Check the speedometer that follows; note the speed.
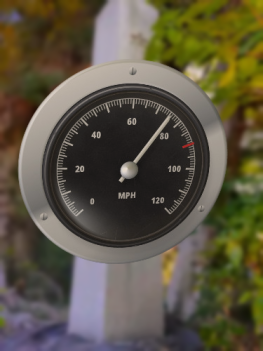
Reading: 75 mph
